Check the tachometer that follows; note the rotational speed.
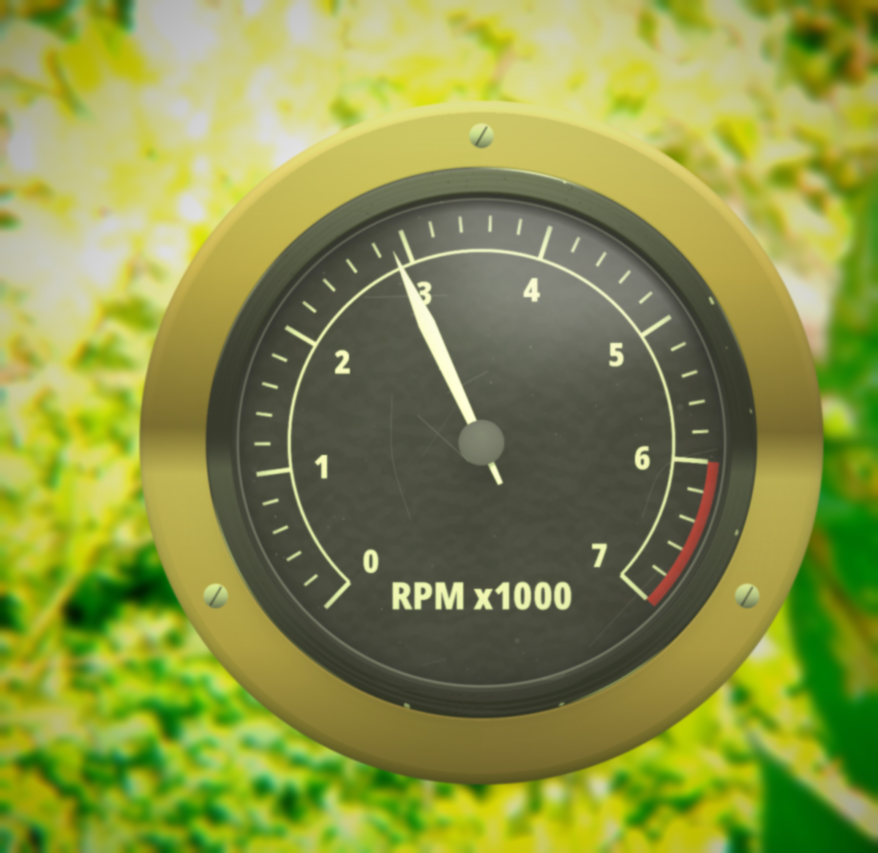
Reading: 2900 rpm
